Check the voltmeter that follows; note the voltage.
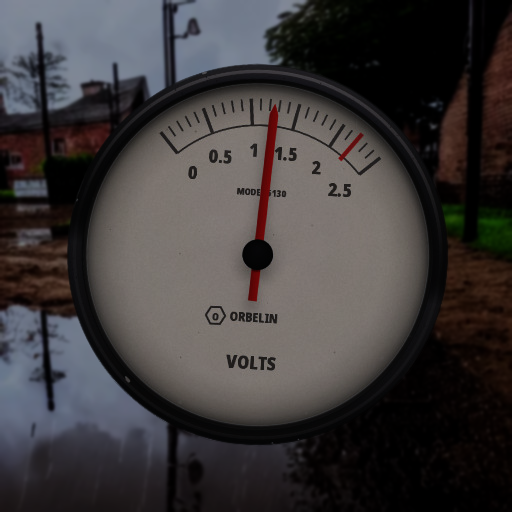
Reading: 1.25 V
